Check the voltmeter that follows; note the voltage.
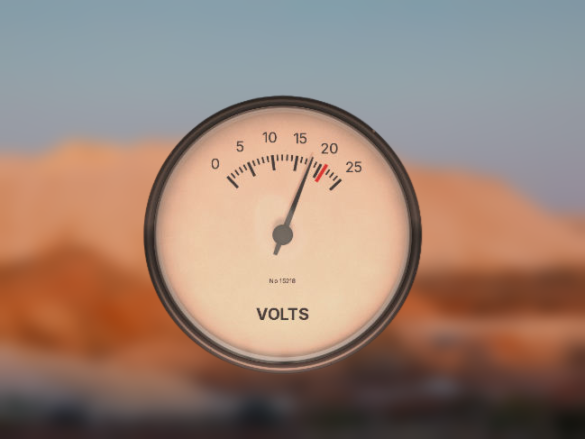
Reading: 18 V
